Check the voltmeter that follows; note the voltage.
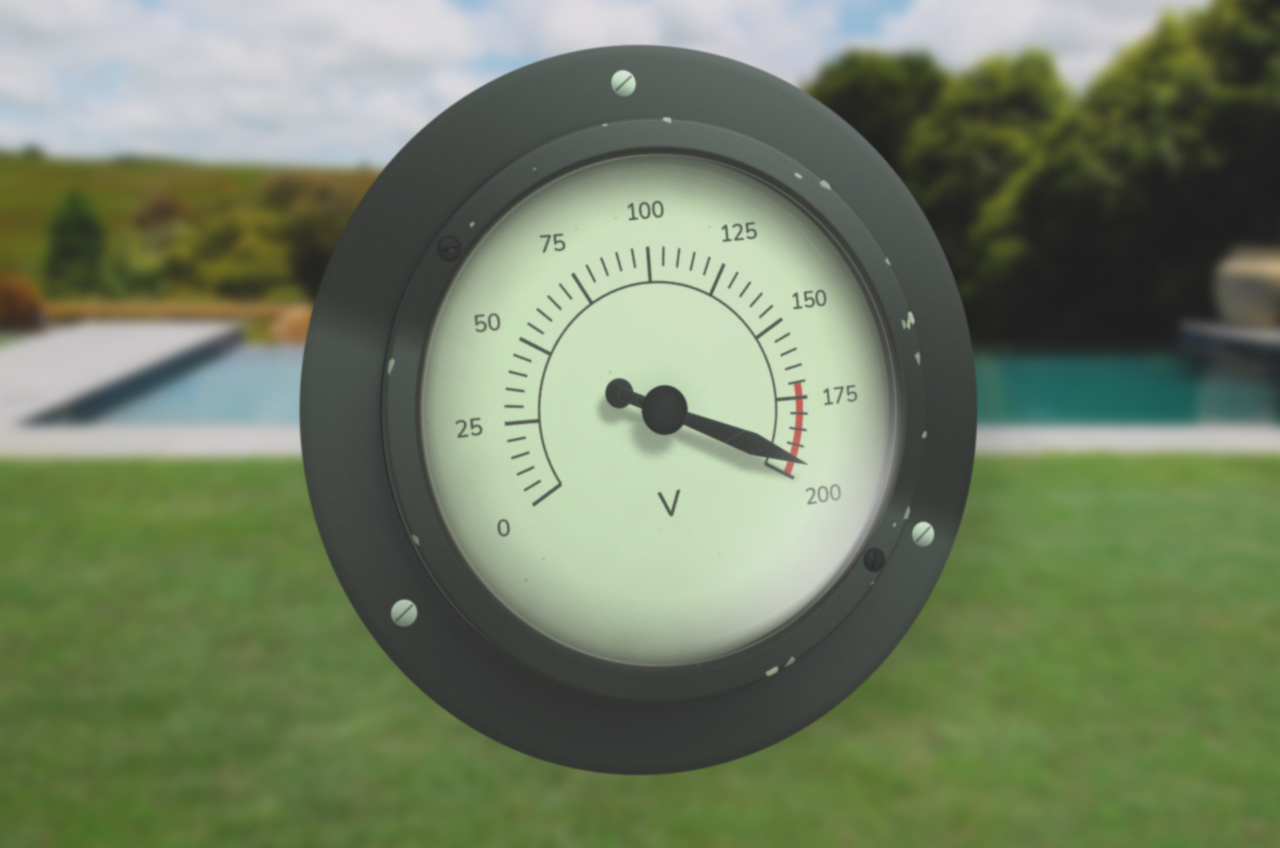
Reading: 195 V
